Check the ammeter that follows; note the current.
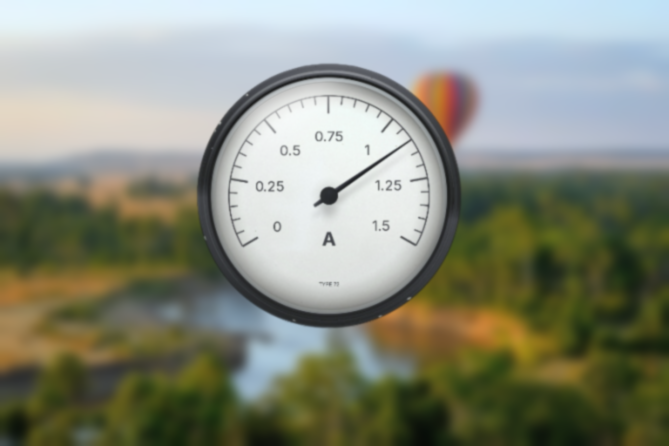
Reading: 1.1 A
